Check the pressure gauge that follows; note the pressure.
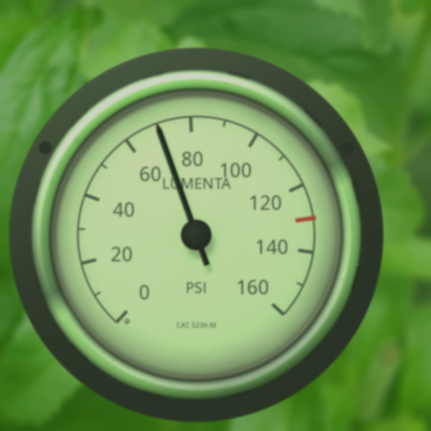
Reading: 70 psi
